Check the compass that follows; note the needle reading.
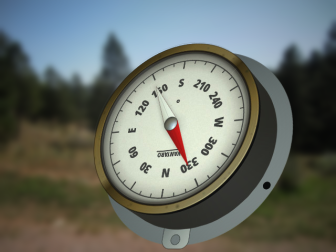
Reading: 330 °
